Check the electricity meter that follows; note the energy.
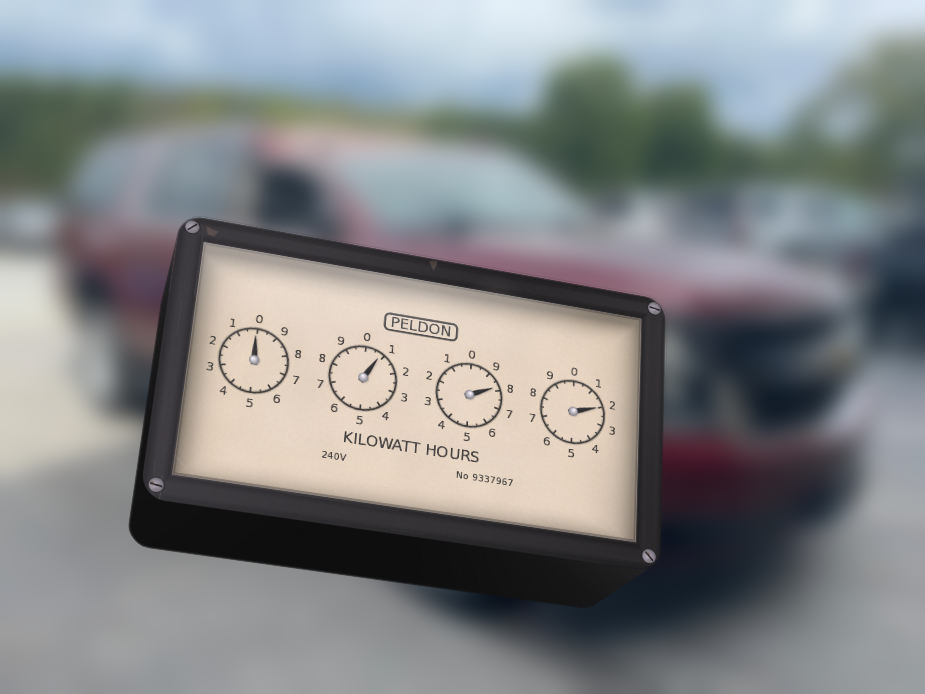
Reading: 82 kWh
